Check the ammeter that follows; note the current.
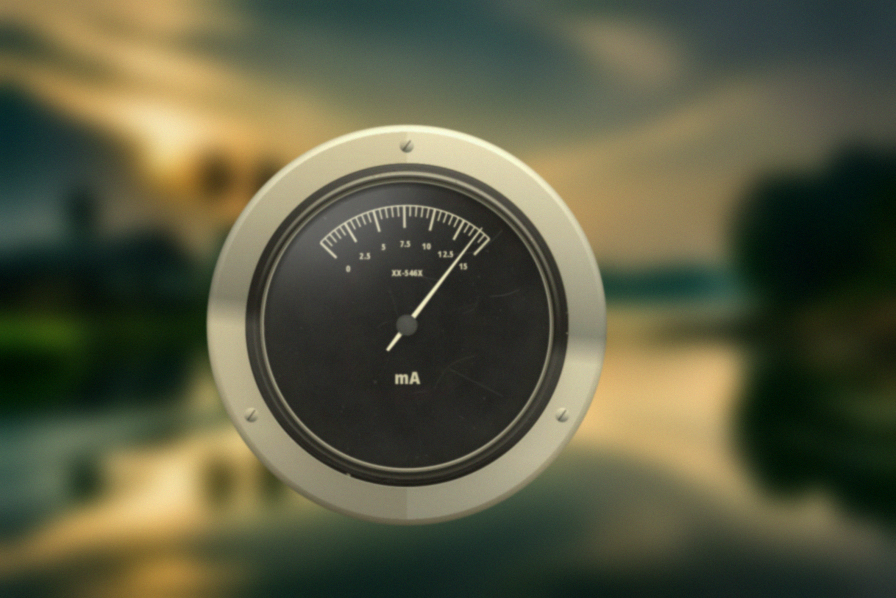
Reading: 14 mA
